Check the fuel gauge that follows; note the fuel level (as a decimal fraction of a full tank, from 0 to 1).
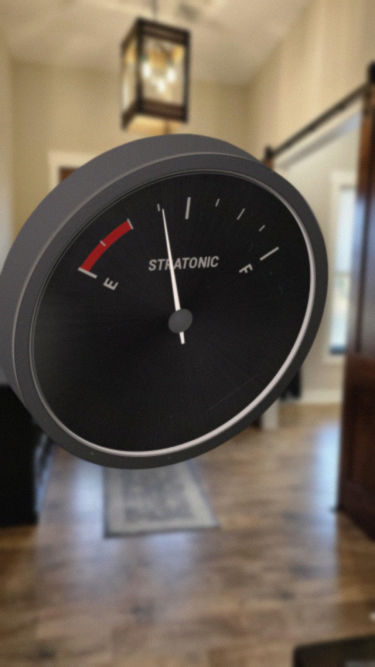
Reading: 0.375
